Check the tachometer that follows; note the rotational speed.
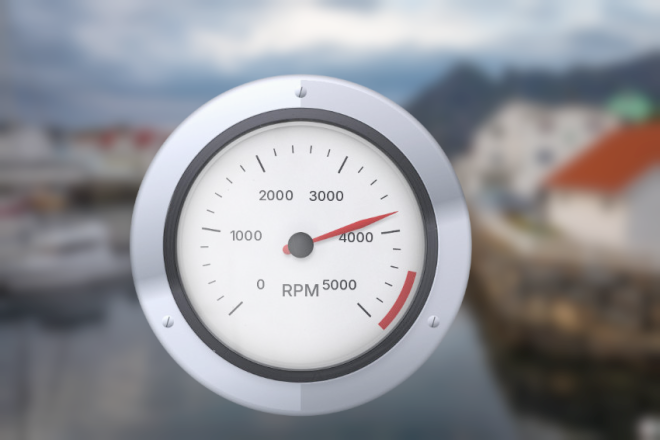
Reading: 3800 rpm
